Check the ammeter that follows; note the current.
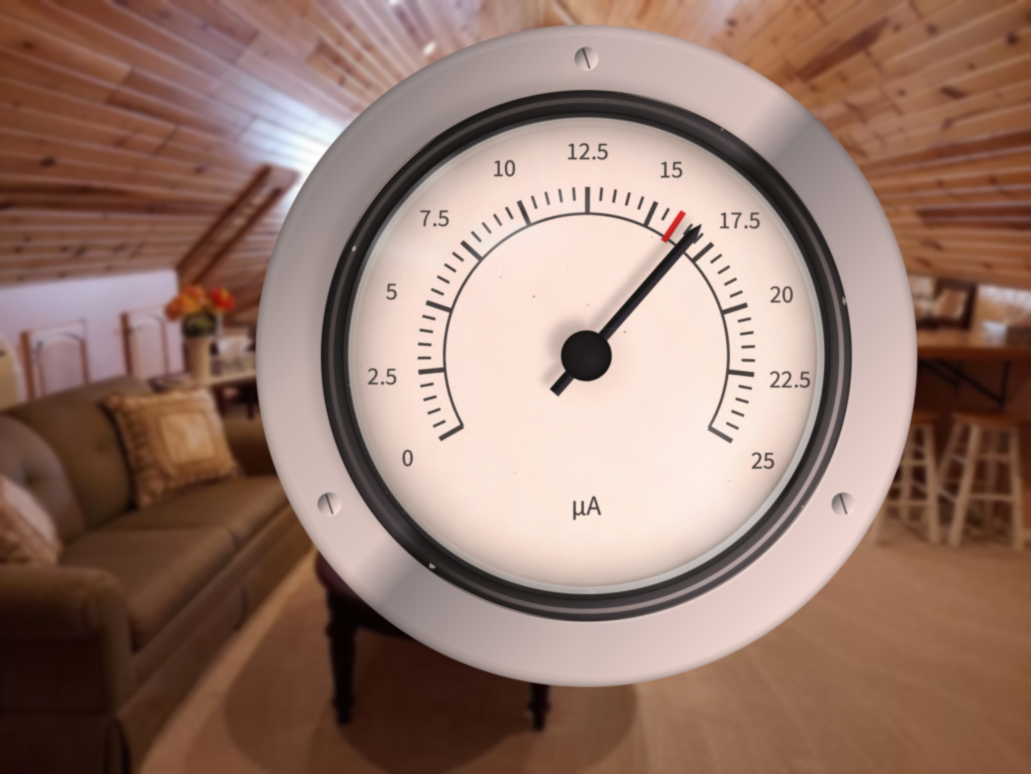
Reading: 16.75 µA
